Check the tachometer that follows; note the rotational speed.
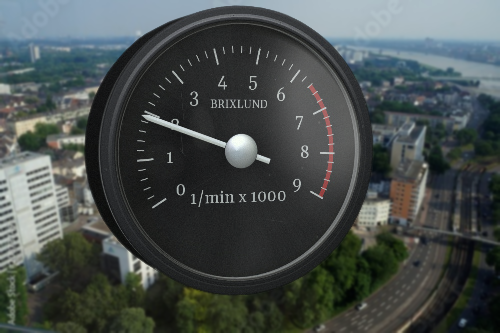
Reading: 1900 rpm
